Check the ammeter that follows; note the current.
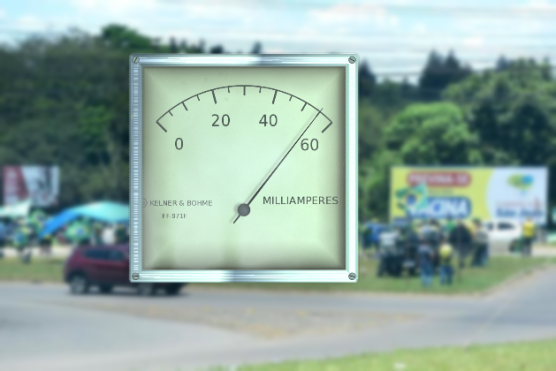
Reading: 55 mA
